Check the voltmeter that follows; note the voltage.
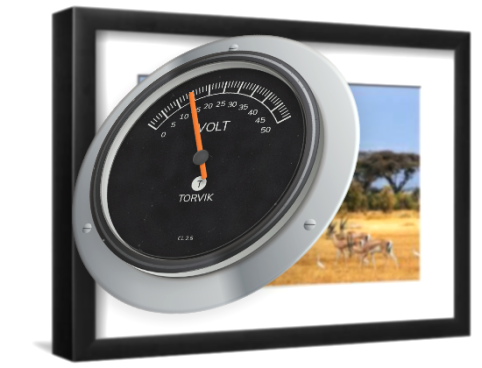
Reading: 15 V
